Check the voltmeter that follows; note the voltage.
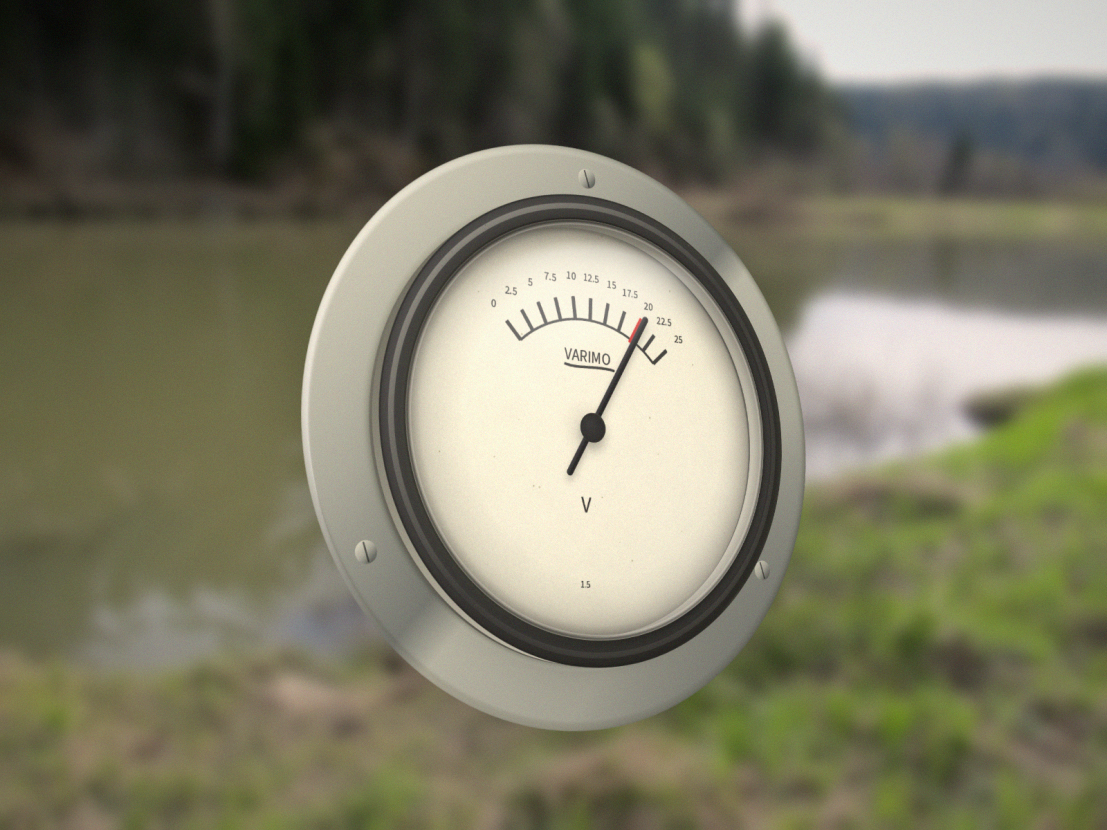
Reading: 20 V
